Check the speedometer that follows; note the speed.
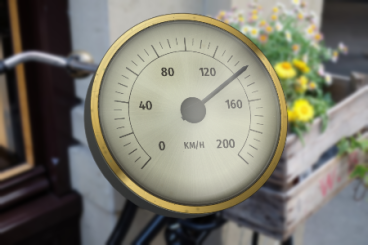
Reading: 140 km/h
